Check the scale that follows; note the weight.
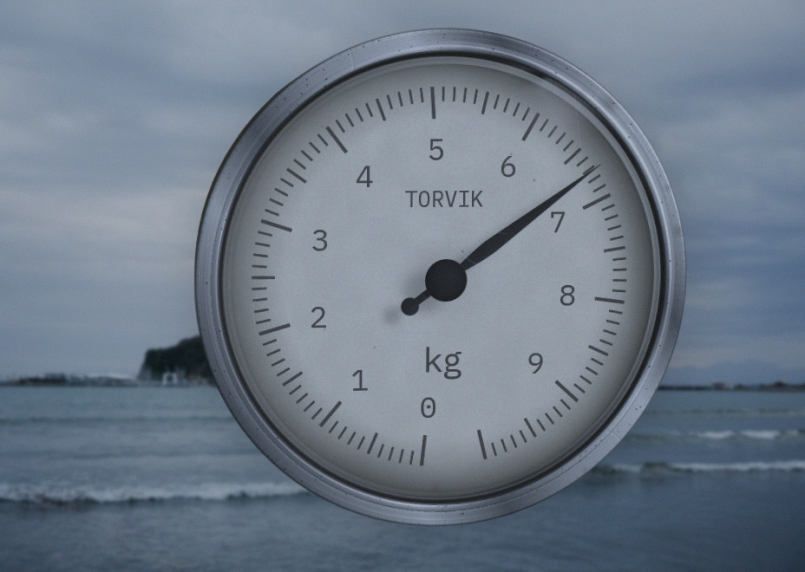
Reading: 6.7 kg
